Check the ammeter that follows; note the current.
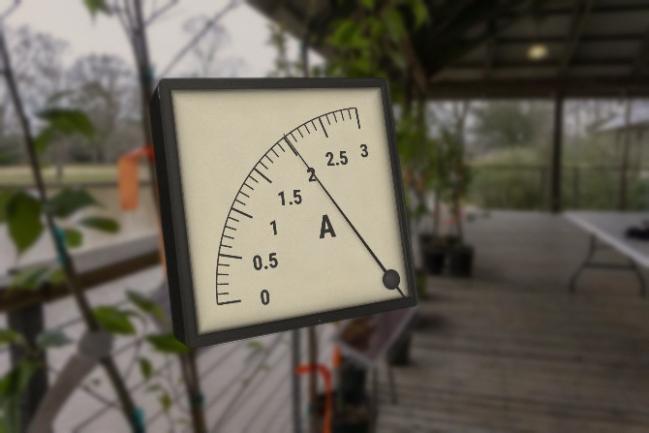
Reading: 2 A
